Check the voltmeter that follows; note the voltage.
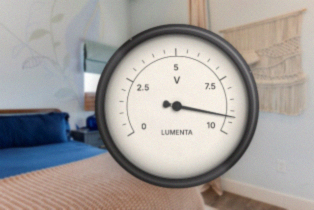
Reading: 9.25 V
